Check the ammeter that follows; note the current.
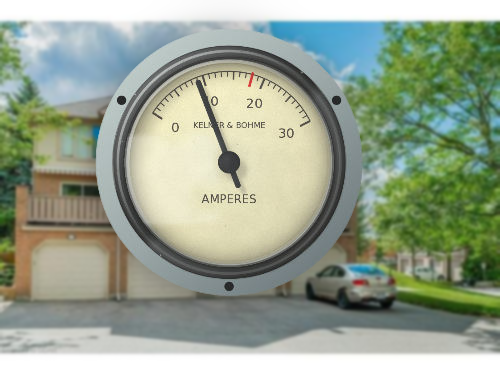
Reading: 9 A
